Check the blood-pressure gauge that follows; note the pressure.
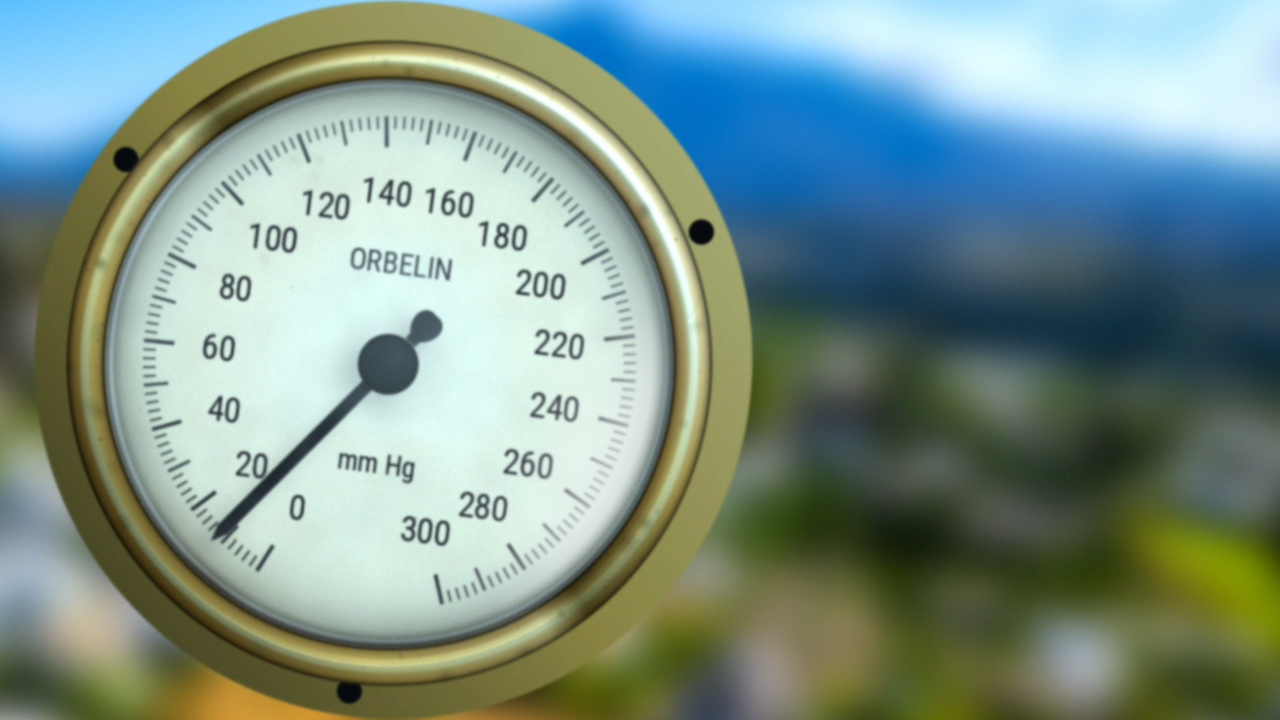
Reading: 12 mmHg
